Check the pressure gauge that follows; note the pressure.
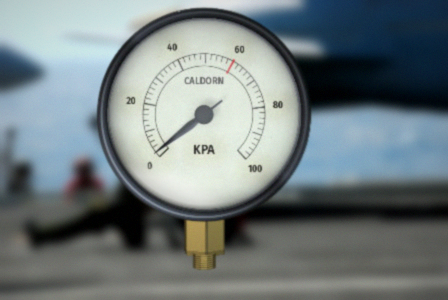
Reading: 2 kPa
